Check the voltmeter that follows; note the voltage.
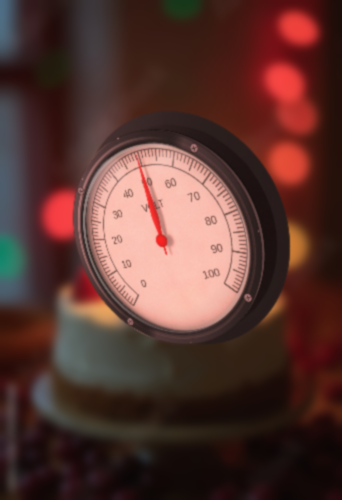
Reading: 50 V
